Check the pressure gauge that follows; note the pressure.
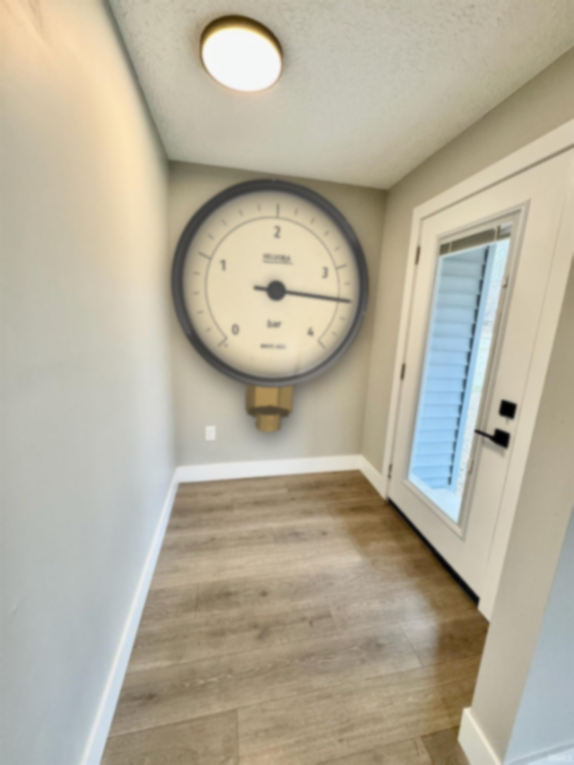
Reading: 3.4 bar
